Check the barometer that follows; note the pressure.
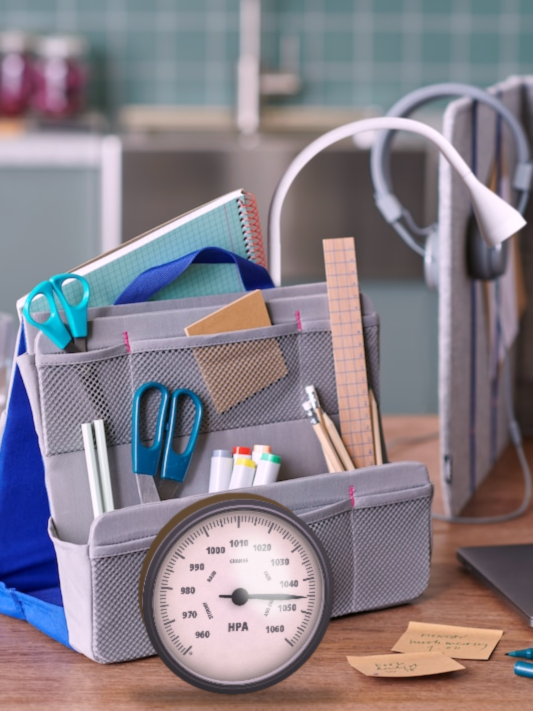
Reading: 1045 hPa
